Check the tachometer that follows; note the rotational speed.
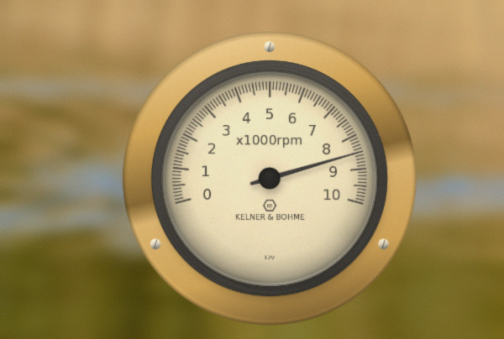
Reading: 8500 rpm
